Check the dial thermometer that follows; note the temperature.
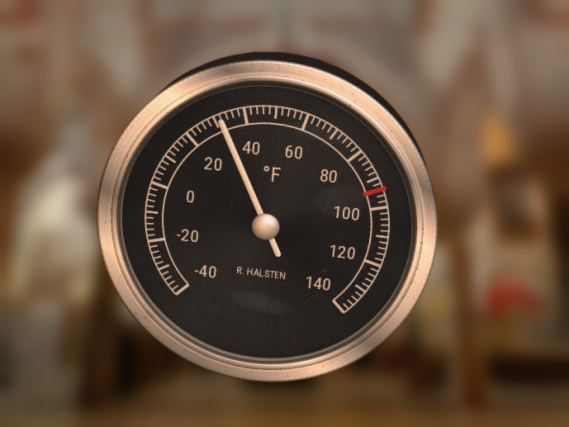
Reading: 32 °F
